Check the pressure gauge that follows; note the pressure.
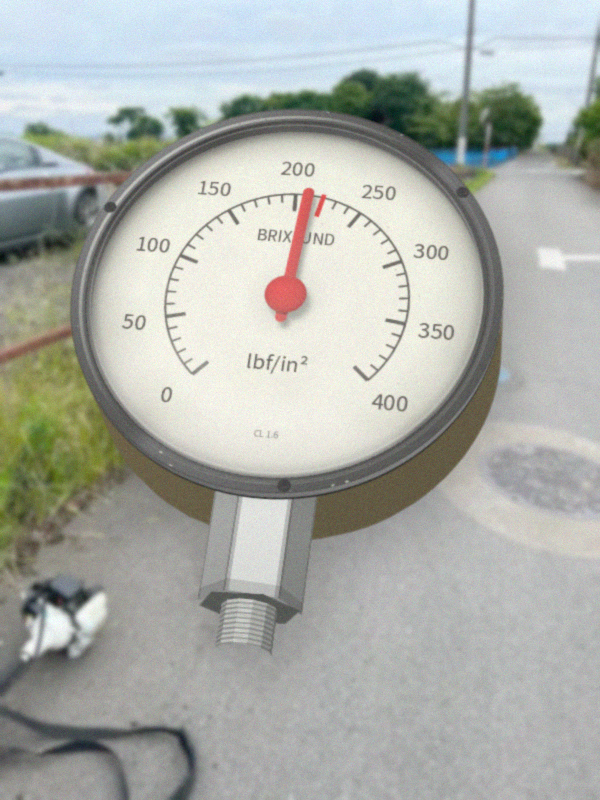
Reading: 210 psi
